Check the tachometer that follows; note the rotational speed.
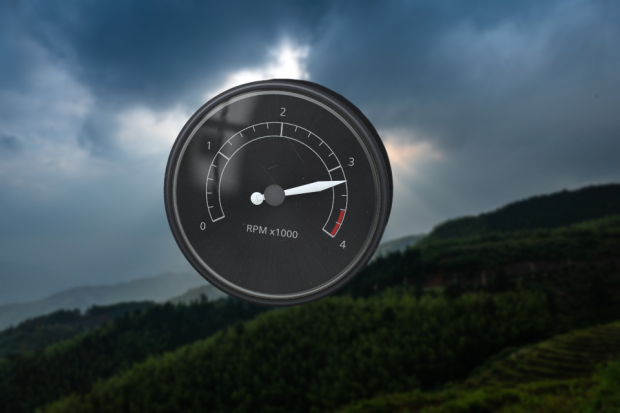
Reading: 3200 rpm
